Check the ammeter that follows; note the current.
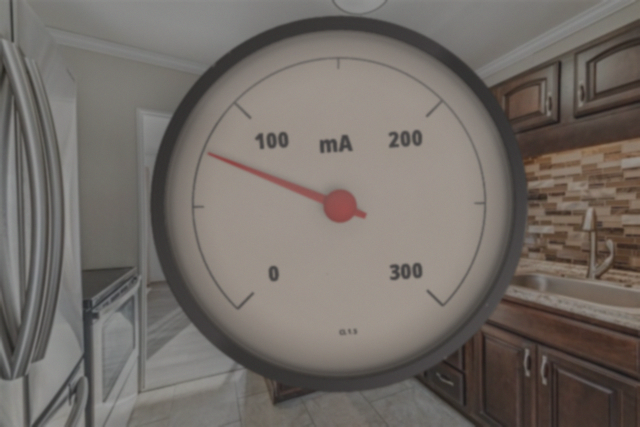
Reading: 75 mA
